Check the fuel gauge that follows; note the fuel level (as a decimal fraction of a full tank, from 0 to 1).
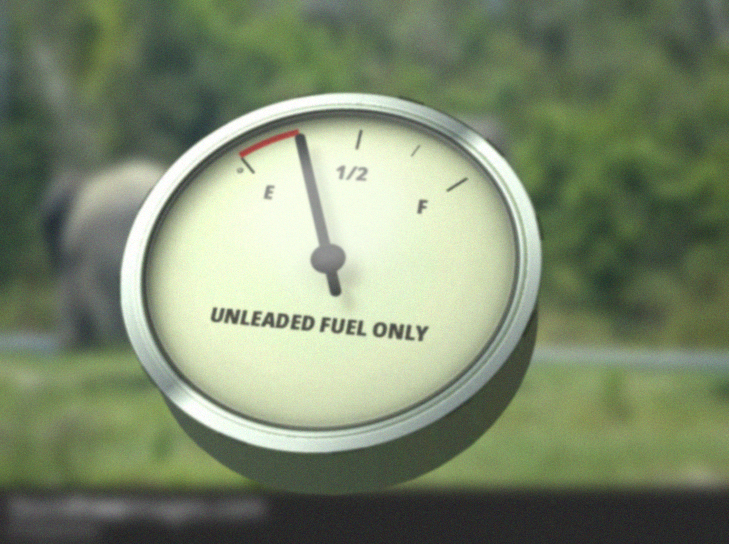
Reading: 0.25
